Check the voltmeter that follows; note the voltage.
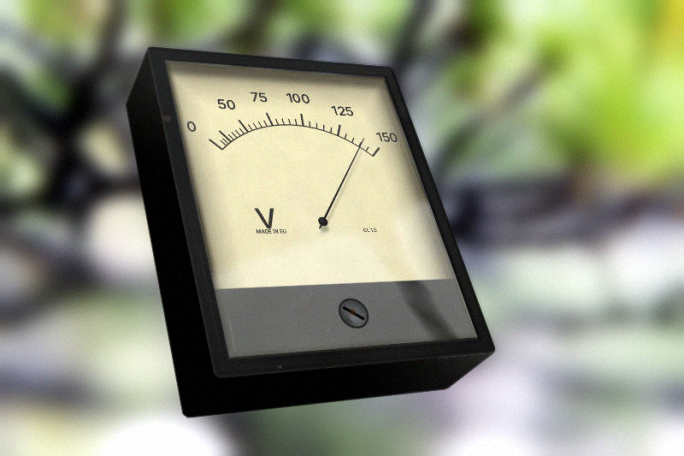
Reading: 140 V
